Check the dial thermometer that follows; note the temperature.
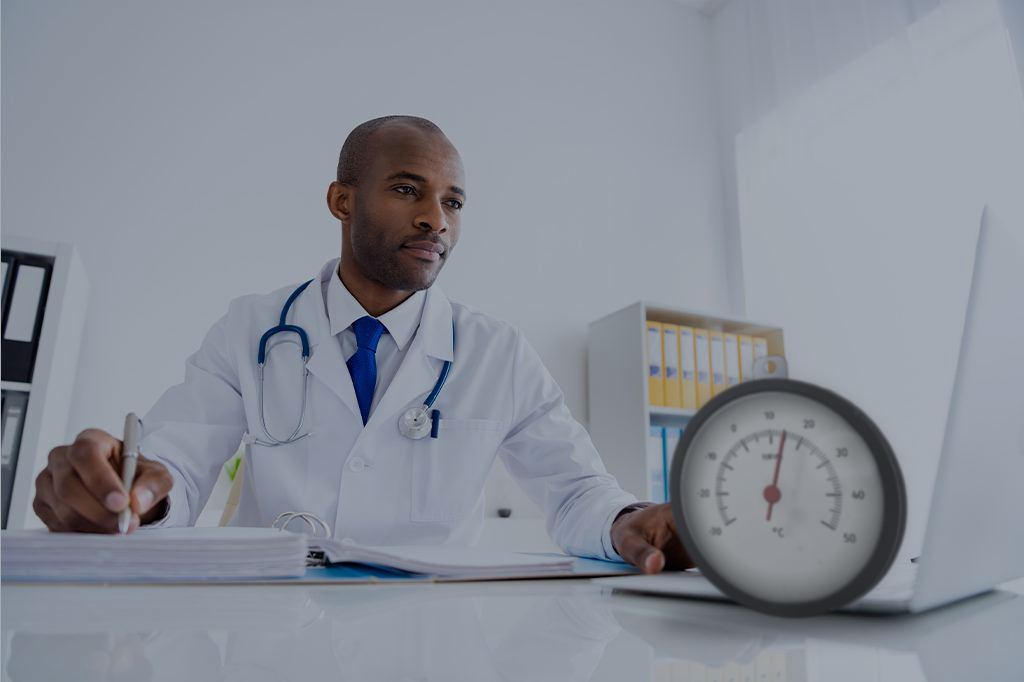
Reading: 15 °C
